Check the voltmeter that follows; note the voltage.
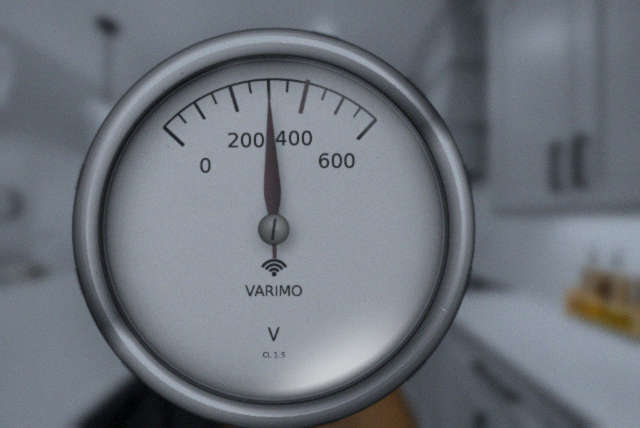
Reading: 300 V
